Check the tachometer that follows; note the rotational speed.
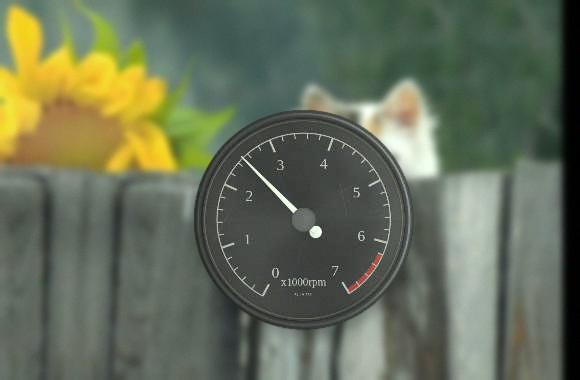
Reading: 2500 rpm
